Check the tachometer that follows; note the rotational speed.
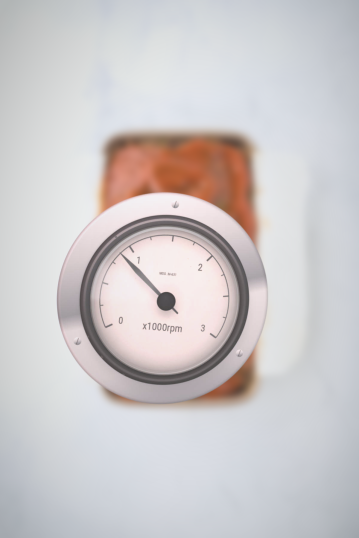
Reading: 875 rpm
